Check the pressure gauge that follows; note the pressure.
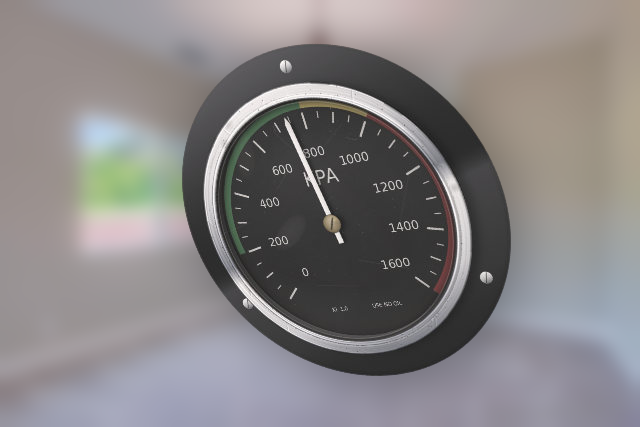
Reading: 750 kPa
